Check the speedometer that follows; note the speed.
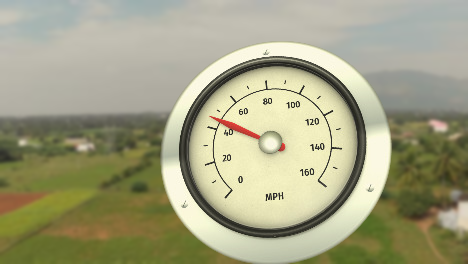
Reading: 45 mph
